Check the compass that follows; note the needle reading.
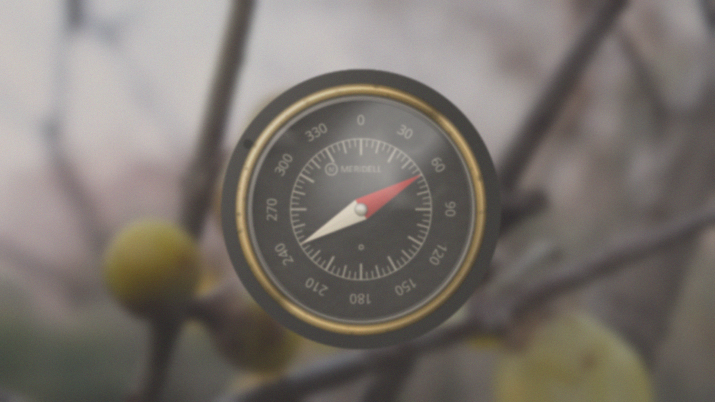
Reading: 60 °
